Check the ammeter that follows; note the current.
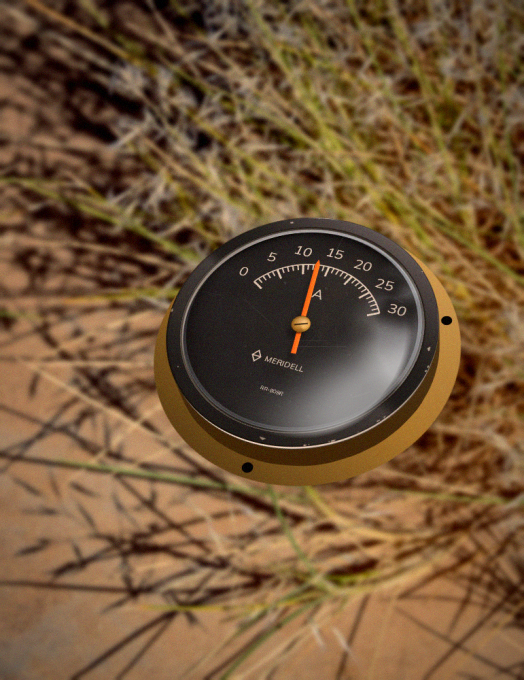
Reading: 13 A
